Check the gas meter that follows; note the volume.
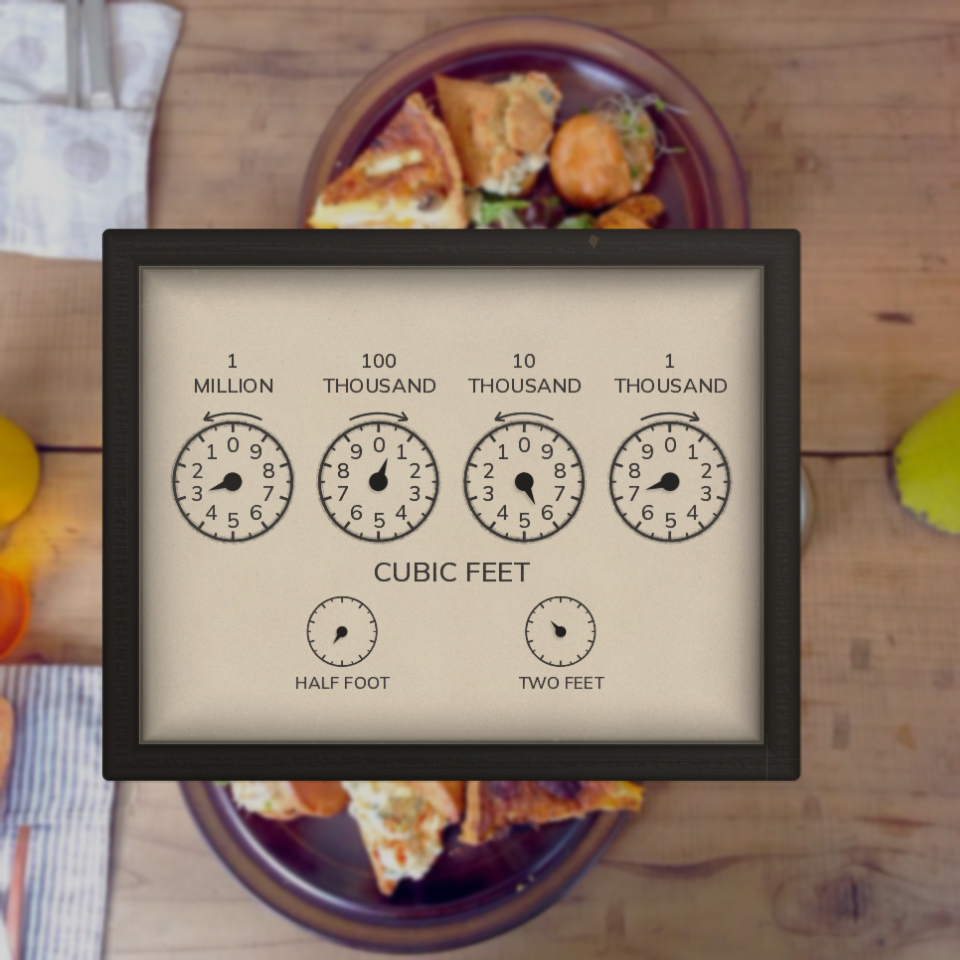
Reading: 305700 ft³
